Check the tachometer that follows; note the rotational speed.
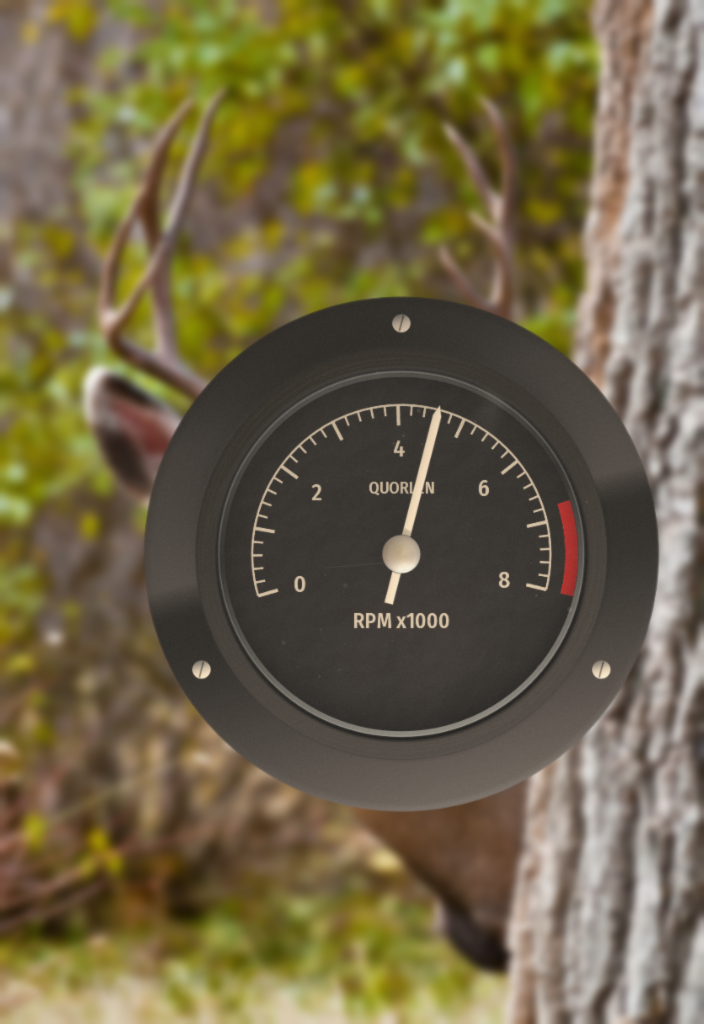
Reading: 4600 rpm
